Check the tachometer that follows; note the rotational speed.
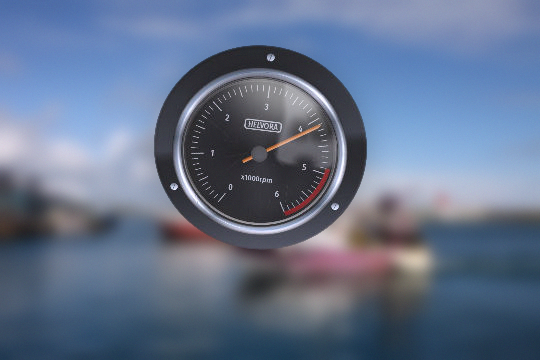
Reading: 4100 rpm
